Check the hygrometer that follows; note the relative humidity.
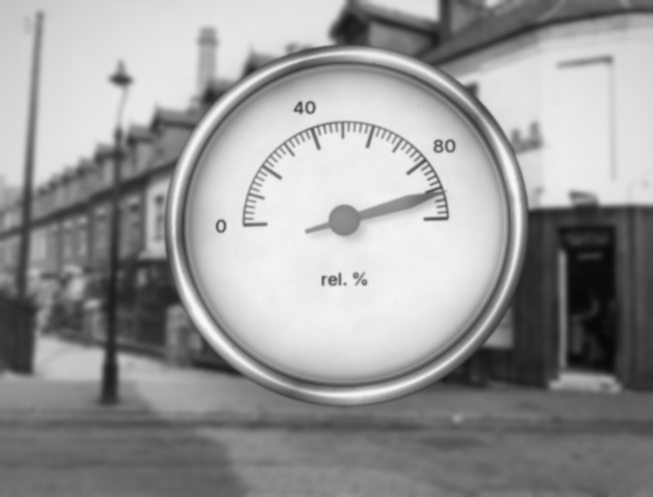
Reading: 92 %
